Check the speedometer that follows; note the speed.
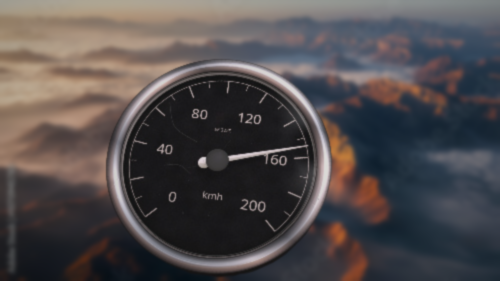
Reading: 155 km/h
